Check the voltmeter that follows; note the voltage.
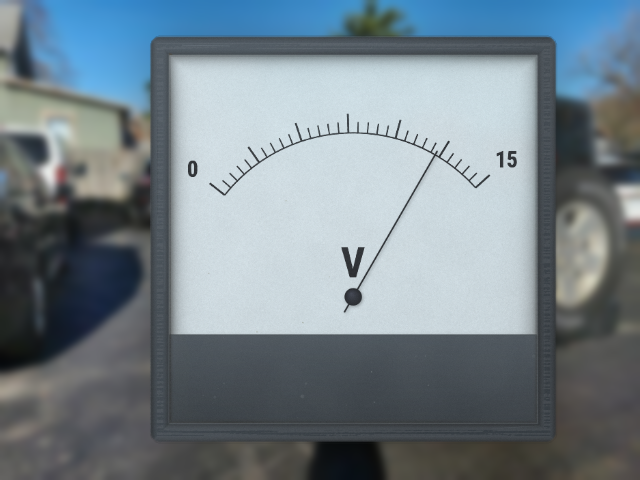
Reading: 12.25 V
